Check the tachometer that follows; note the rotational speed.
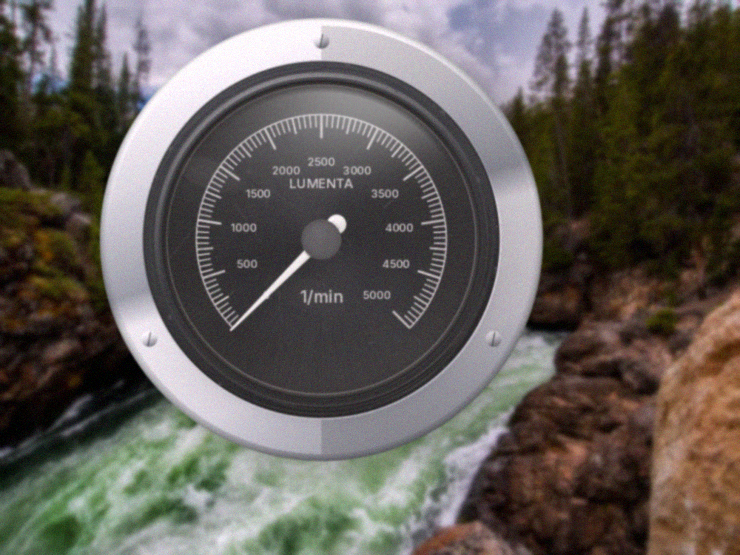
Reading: 0 rpm
